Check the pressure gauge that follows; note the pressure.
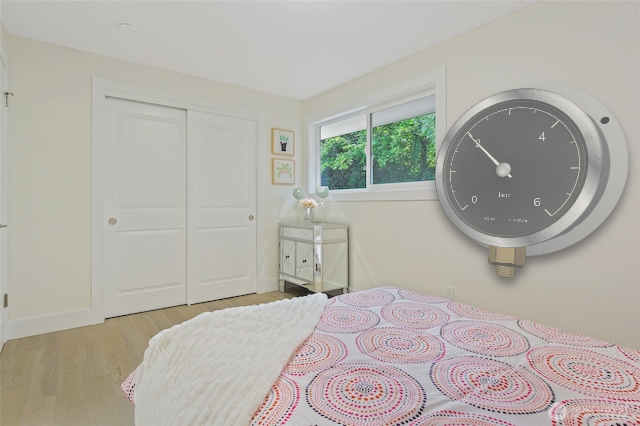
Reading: 2 bar
